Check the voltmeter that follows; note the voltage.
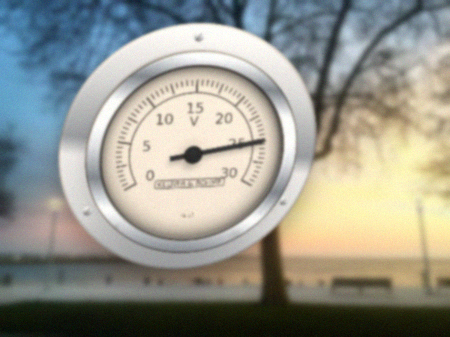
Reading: 25 V
